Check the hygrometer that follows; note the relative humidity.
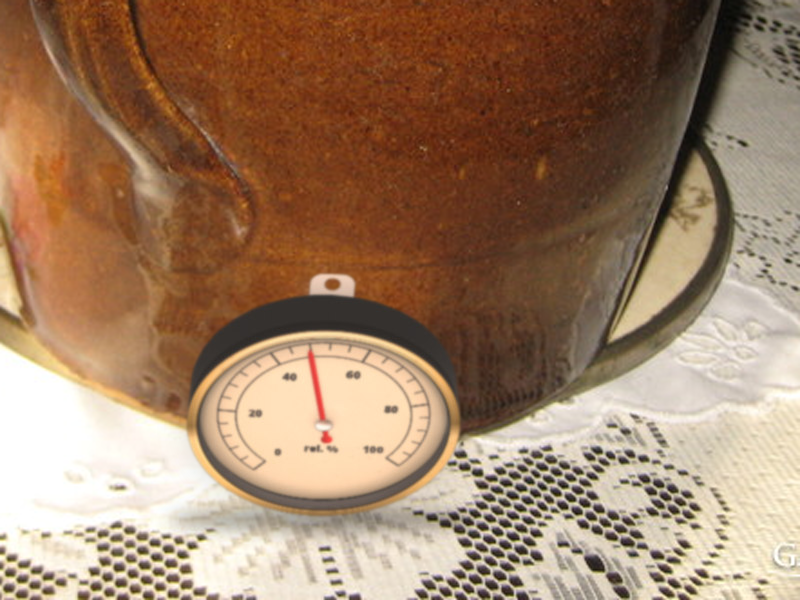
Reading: 48 %
